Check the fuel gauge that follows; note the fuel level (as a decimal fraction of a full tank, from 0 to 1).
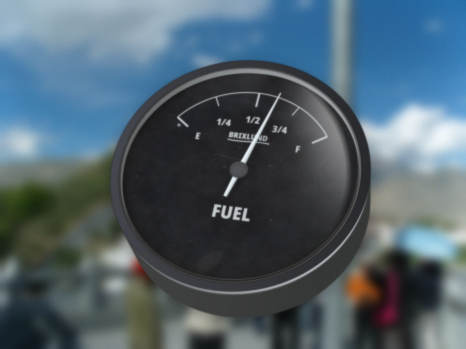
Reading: 0.625
